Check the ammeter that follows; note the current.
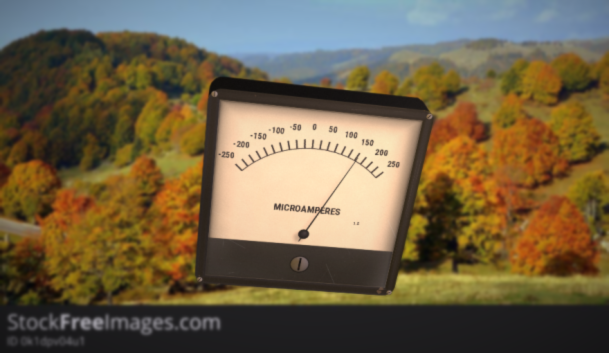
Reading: 150 µA
